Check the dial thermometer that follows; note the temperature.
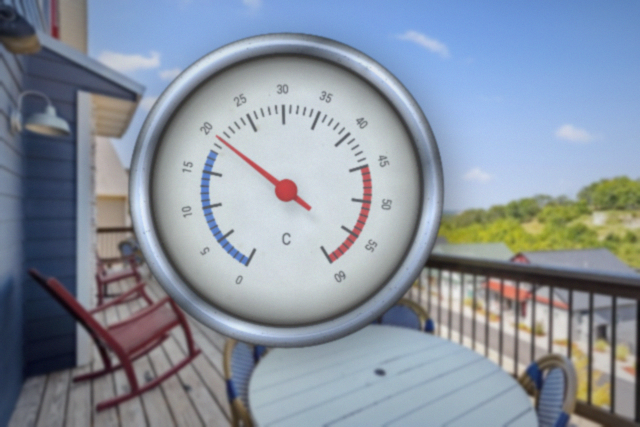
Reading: 20 °C
